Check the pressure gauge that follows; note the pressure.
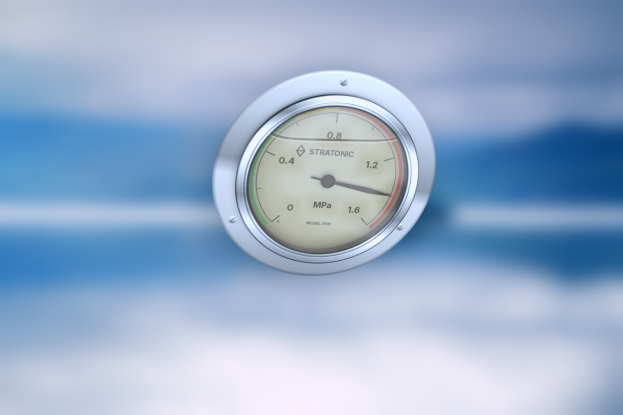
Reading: 1.4 MPa
